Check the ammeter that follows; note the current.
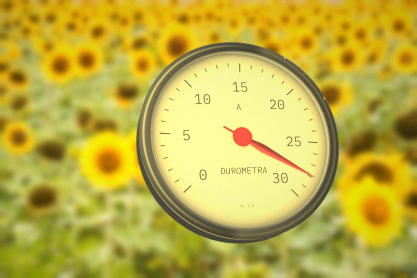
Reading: 28 A
